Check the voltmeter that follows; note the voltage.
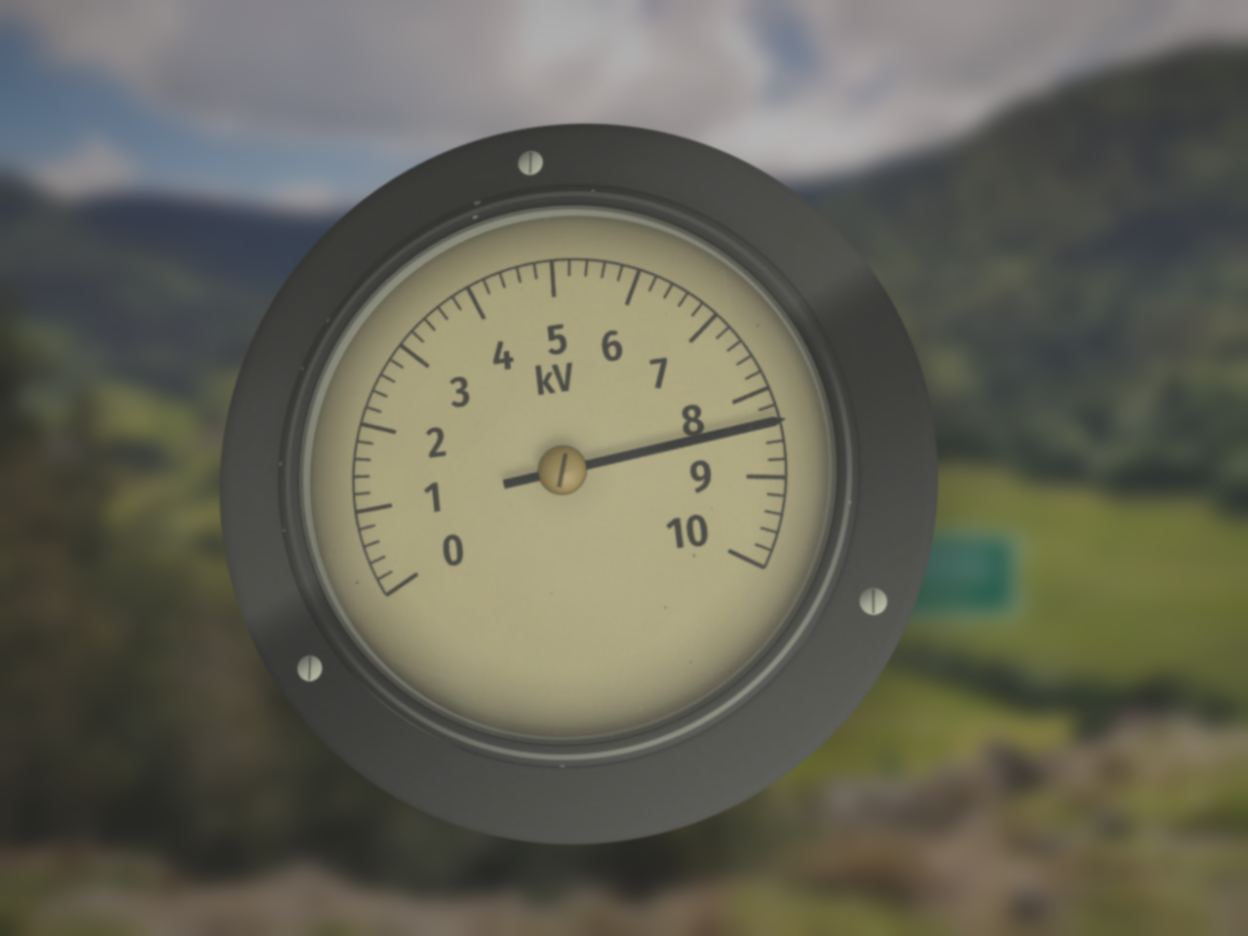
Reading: 8.4 kV
